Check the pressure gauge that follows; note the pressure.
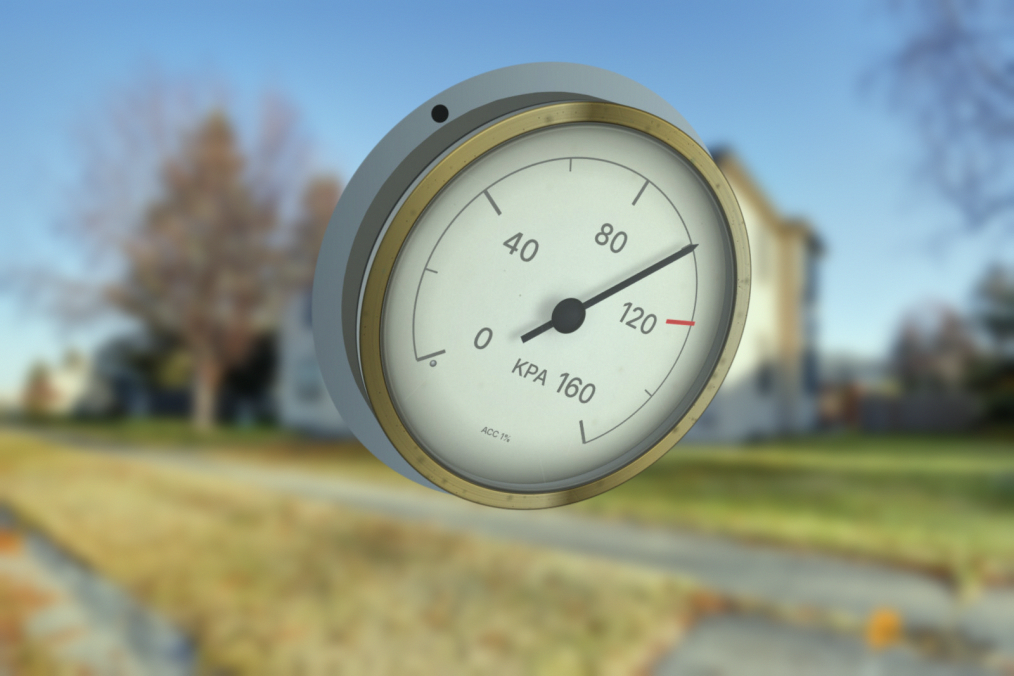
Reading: 100 kPa
